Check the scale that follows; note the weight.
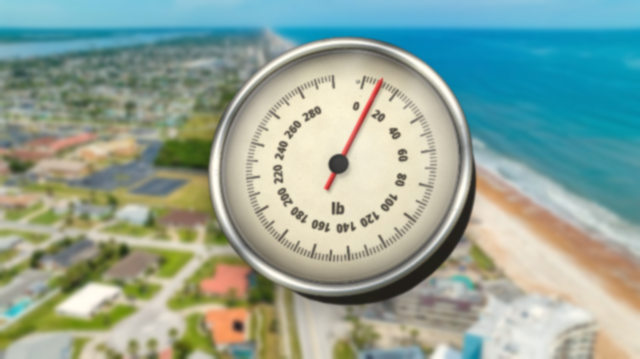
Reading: 10 lb
